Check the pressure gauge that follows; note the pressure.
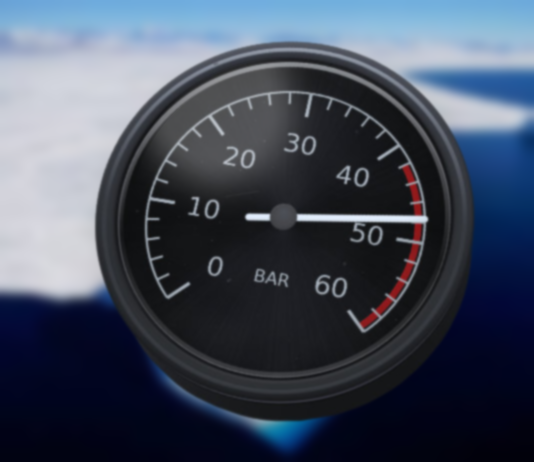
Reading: 48 bar
